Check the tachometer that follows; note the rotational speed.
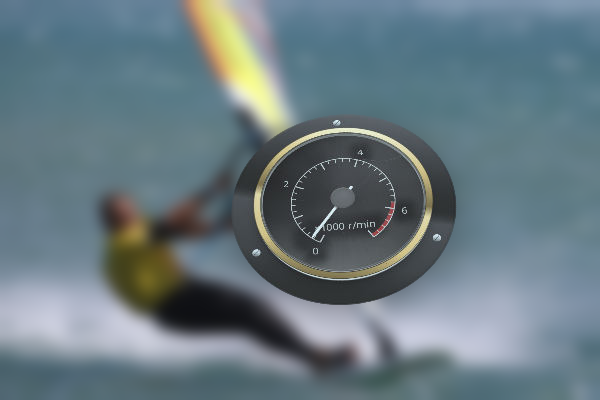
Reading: 200 rpm
